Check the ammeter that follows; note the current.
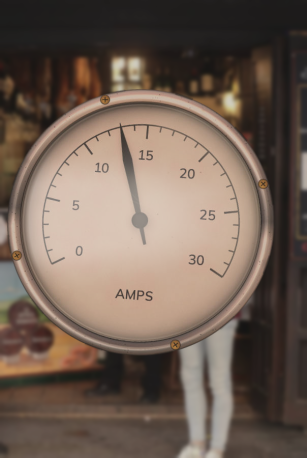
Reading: 13 A
